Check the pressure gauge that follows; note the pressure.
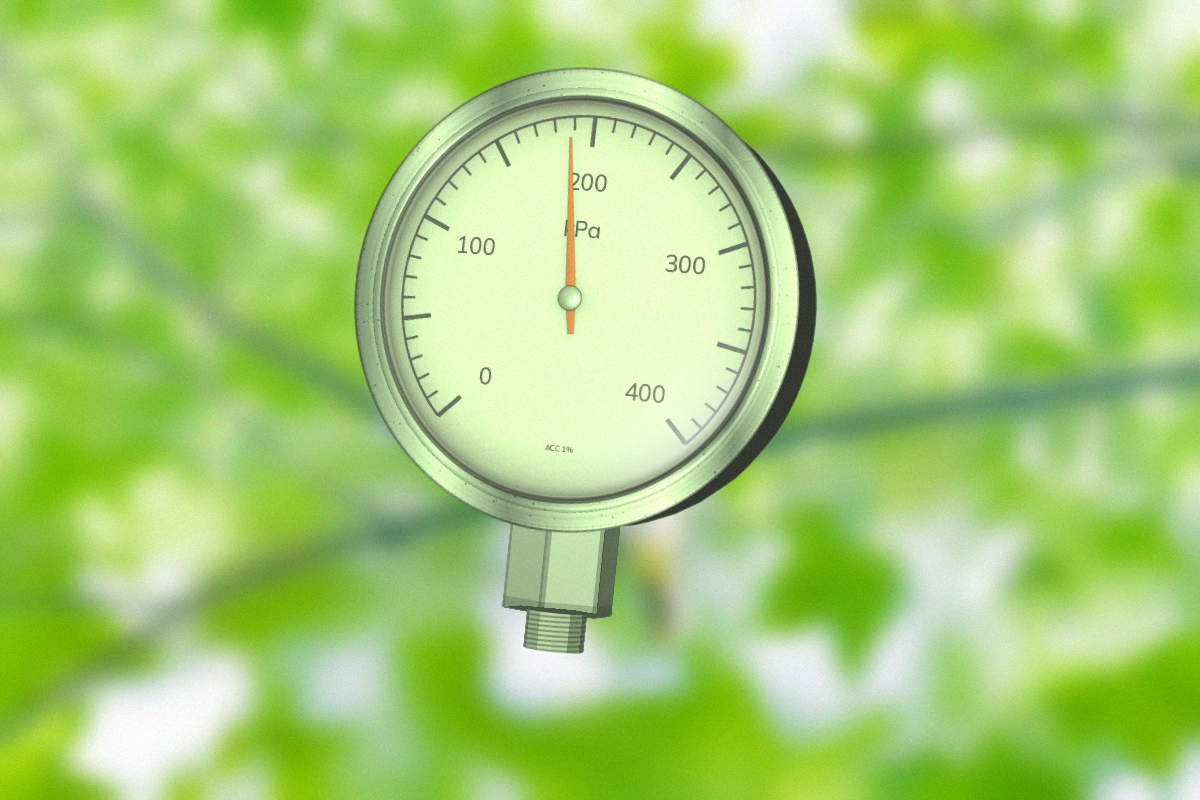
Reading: 190 kPa
